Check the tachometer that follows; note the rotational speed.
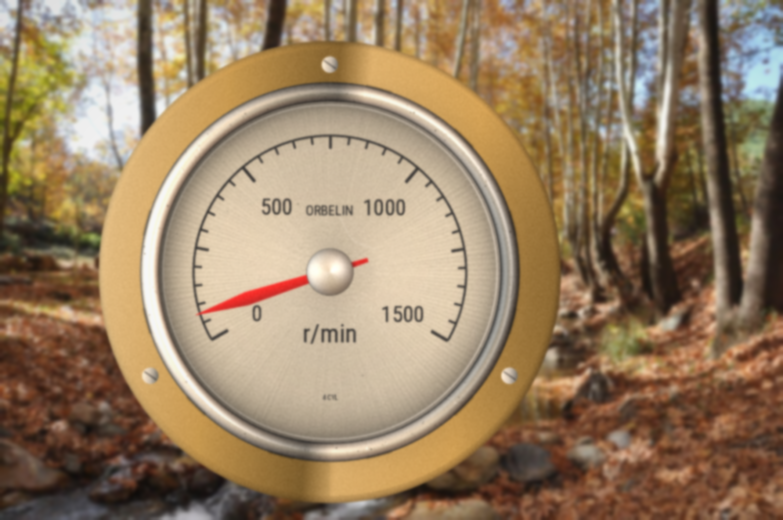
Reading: 75 rpm
